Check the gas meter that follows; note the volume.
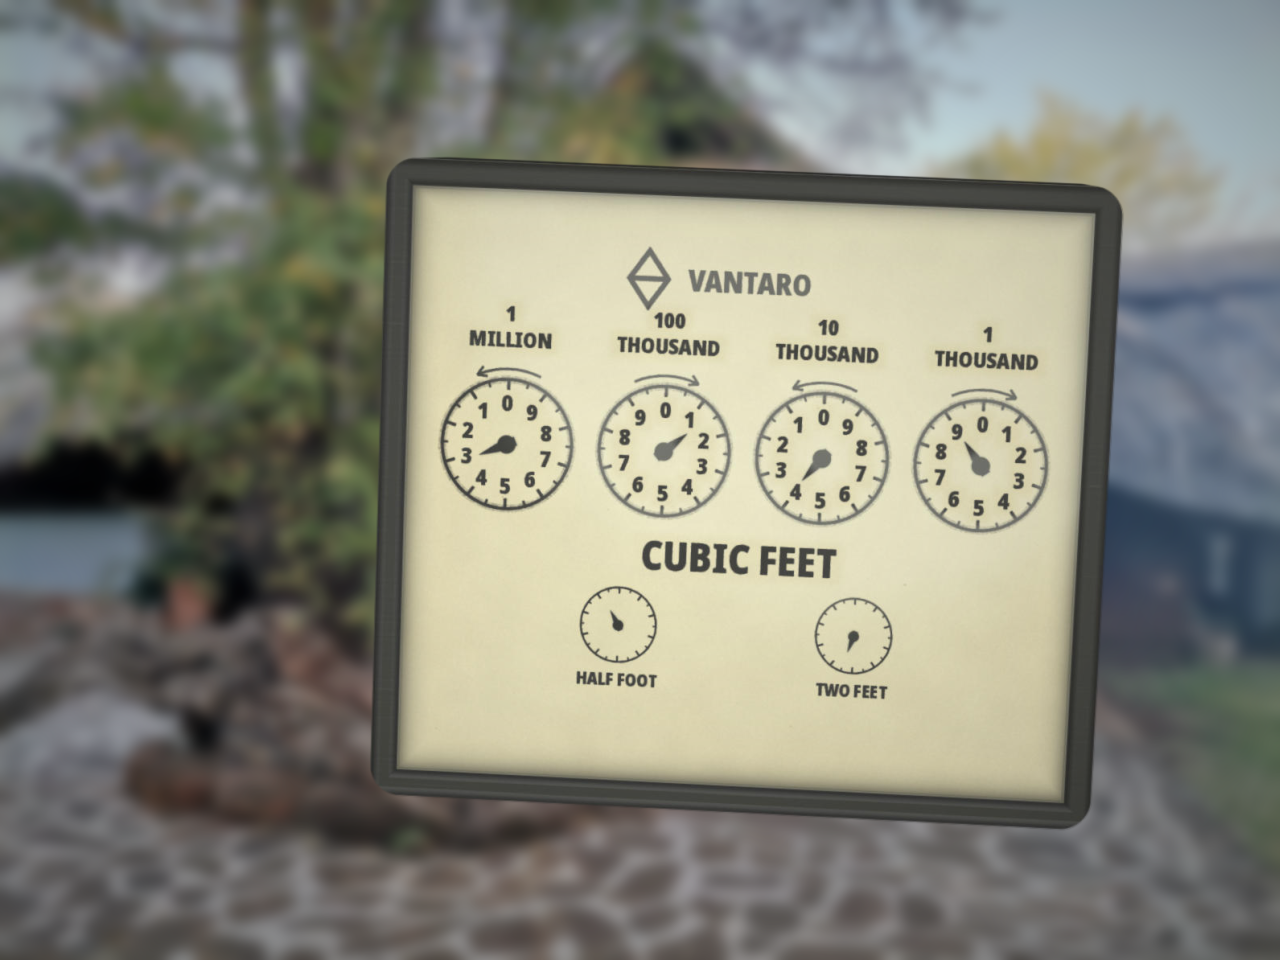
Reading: 313900 ft³
